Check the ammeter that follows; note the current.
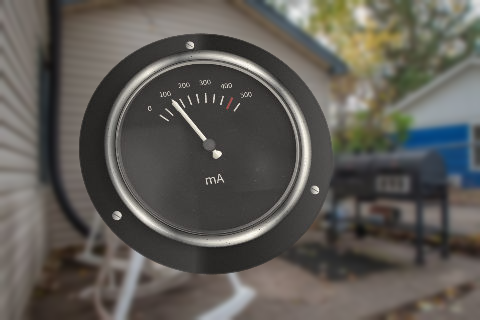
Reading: 100 mA
